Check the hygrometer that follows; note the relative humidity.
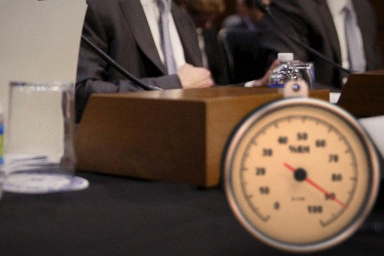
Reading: 90 %
